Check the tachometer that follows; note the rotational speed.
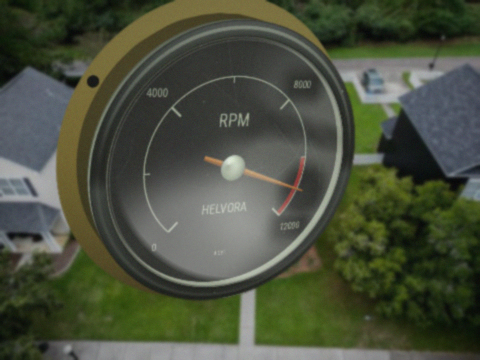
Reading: 11000 rpm
